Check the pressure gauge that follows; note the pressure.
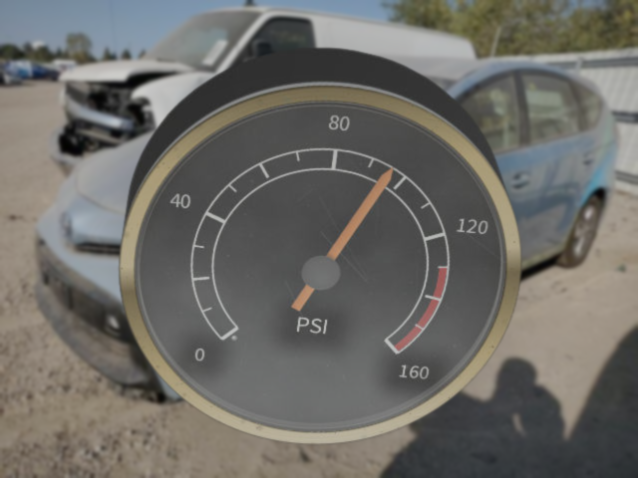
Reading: 95 psi
